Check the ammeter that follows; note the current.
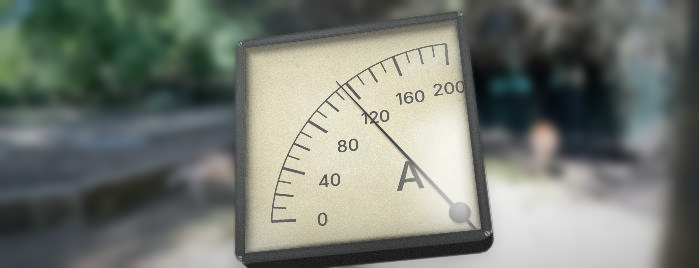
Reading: 115 A
